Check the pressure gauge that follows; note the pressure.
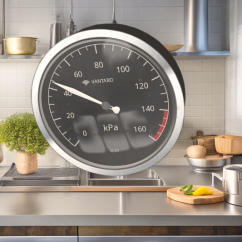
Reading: 45 kPa
